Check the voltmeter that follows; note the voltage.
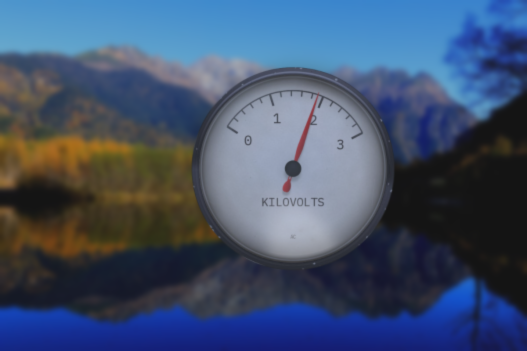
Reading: 1.9 kV
